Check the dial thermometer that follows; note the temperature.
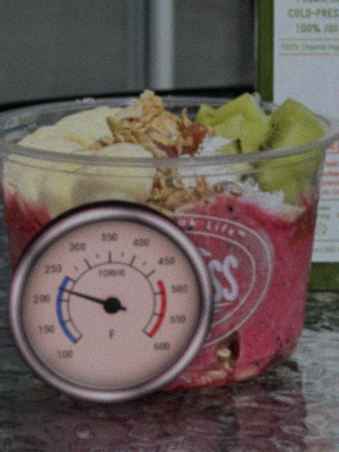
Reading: 225 °F
